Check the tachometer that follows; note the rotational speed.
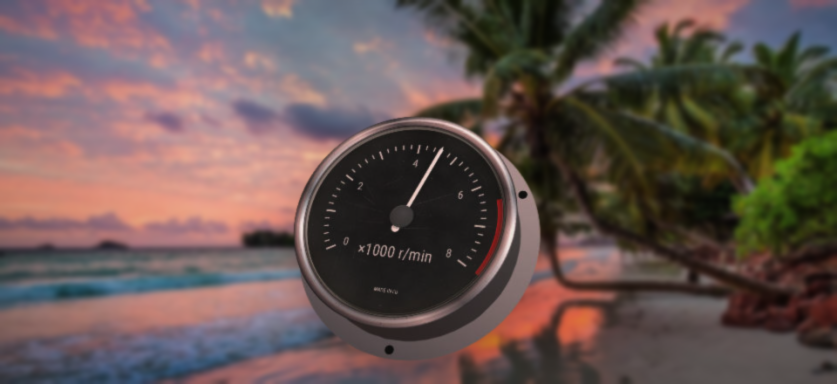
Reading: 4600 rpm
